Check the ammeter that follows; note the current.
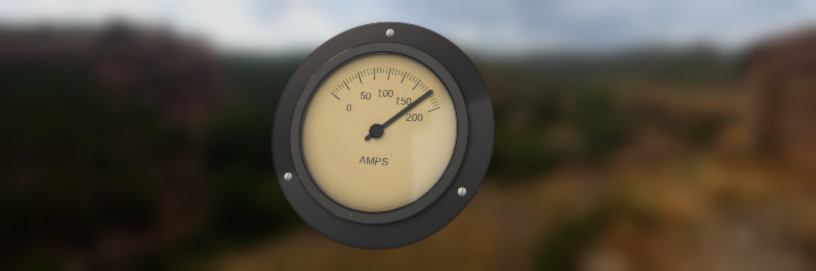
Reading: 175 A
